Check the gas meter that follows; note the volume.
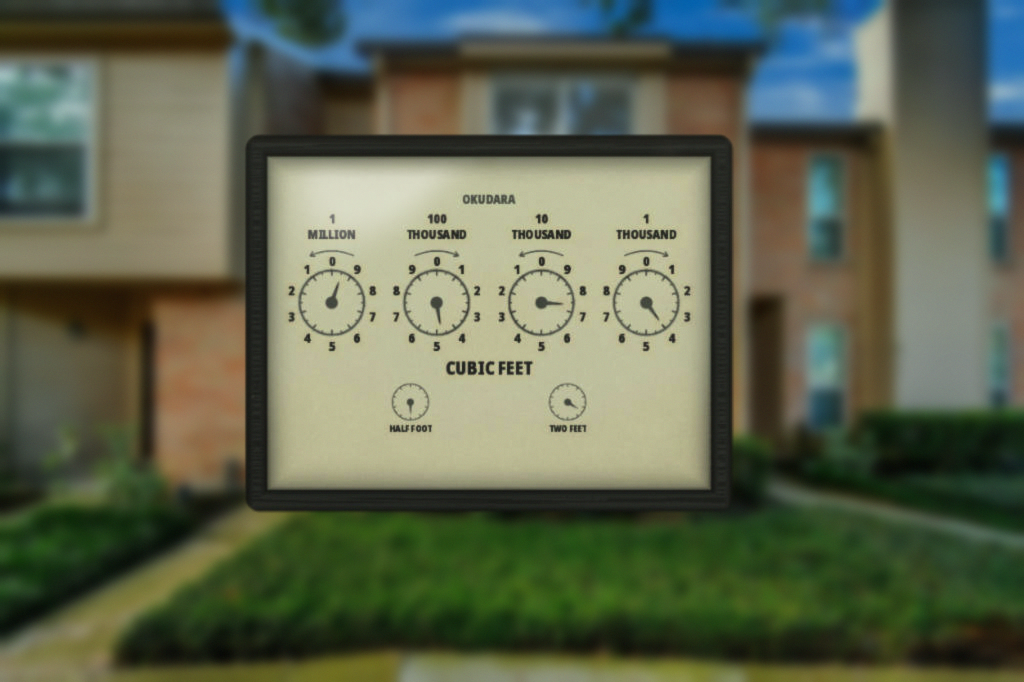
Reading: 947400 ft³
